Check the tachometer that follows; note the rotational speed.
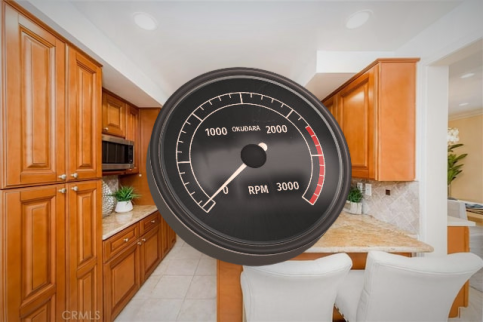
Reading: 50 rpm
